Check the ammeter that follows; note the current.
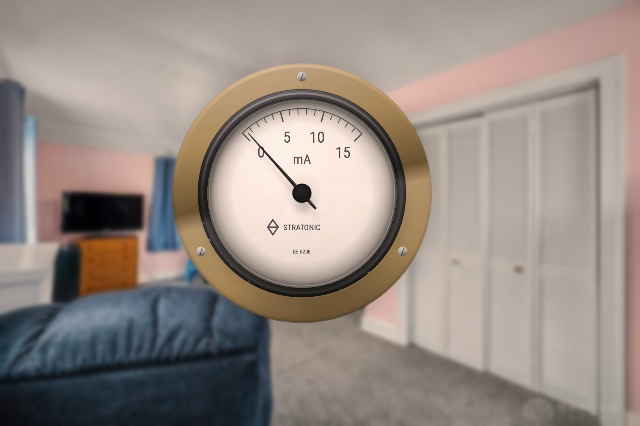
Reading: 0.5 mA
